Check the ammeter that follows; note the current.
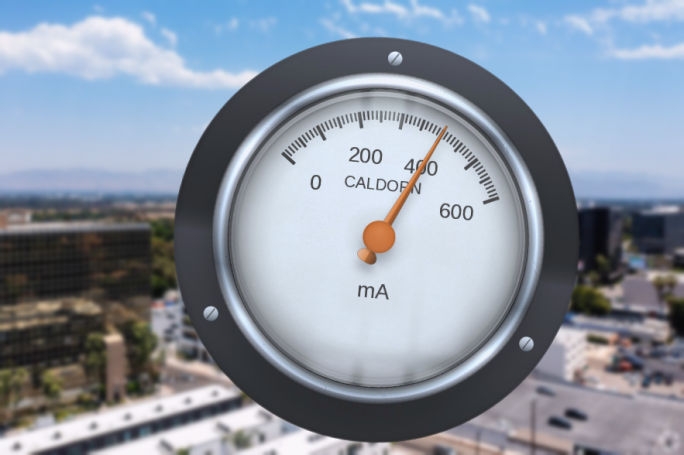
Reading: 400 mA
